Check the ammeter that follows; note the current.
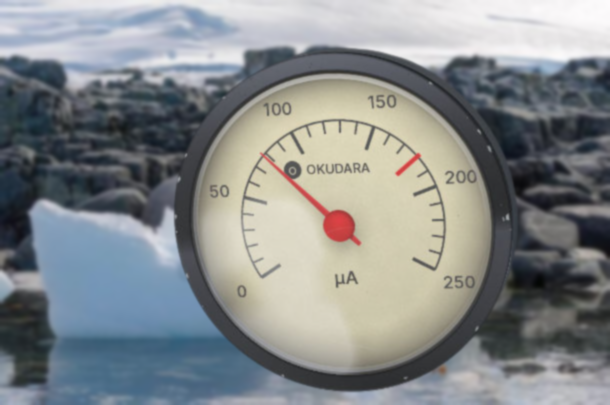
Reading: 80 µA
